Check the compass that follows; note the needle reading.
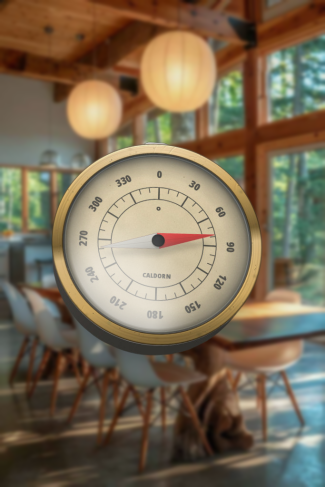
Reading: 80 °
